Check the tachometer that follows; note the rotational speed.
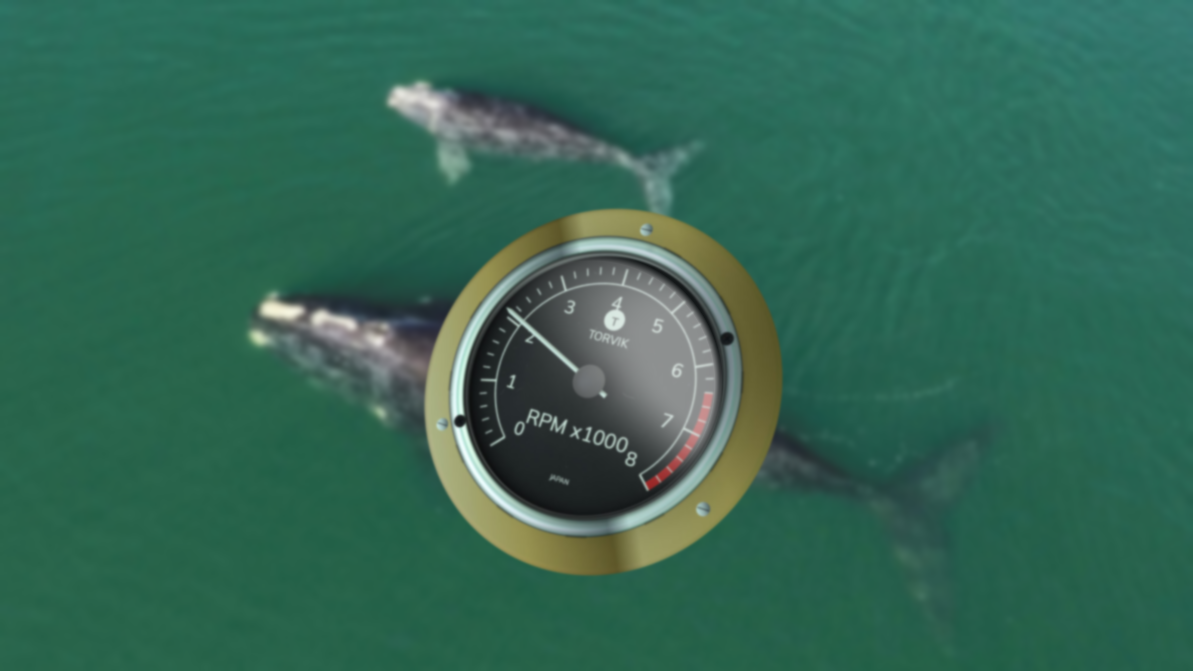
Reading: 2100 rpm
